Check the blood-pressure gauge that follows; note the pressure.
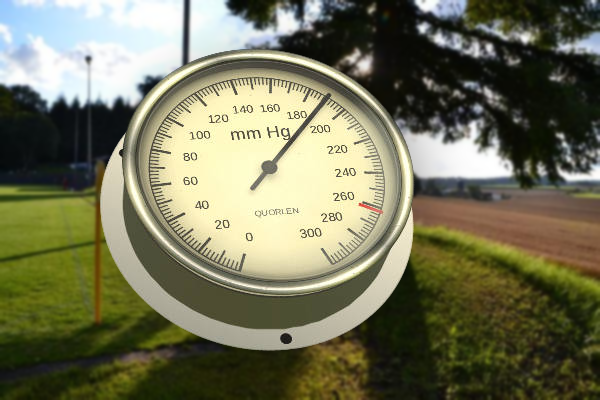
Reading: 190 mmHg
